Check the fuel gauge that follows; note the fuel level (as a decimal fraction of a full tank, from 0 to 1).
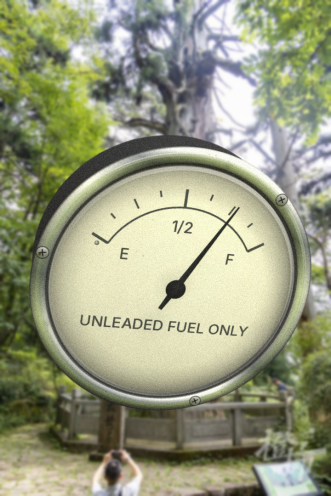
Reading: 0.75
